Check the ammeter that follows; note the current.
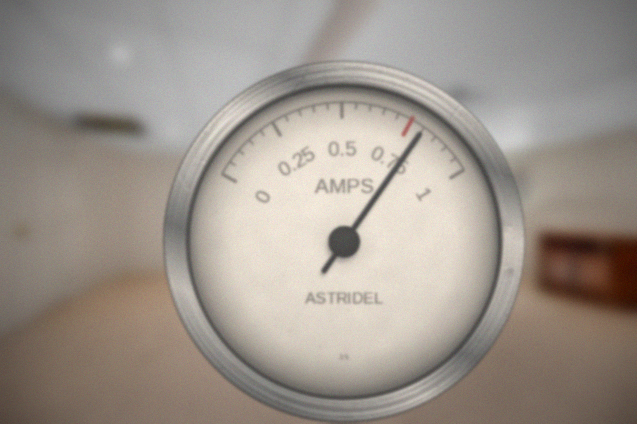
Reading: 0.8 A
